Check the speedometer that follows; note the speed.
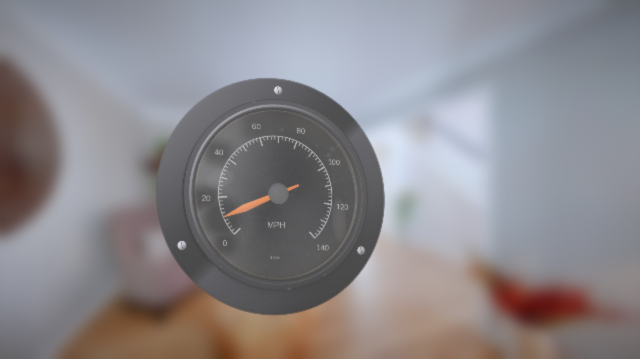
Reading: 10 mph
